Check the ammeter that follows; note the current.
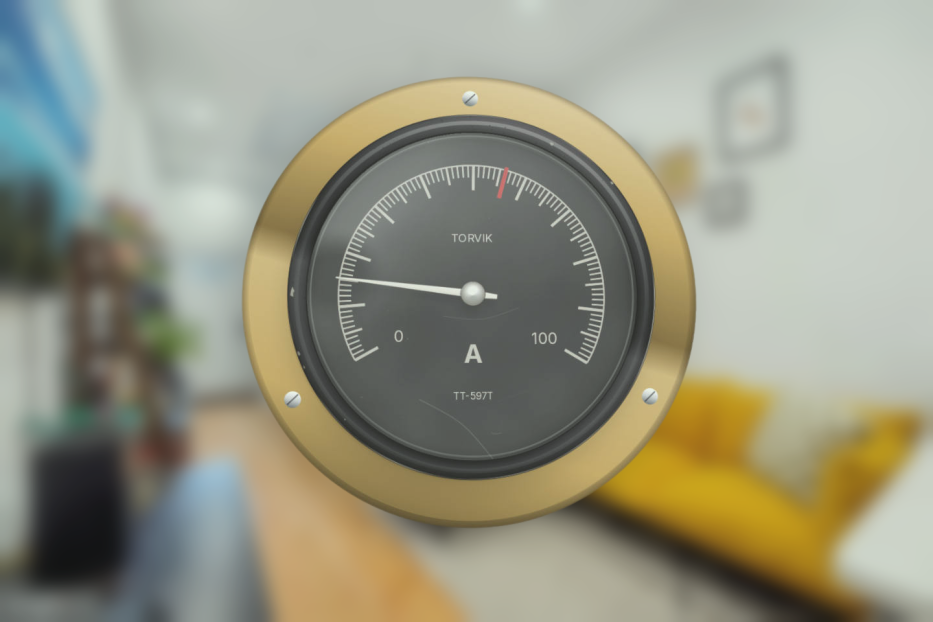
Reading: 15 A
